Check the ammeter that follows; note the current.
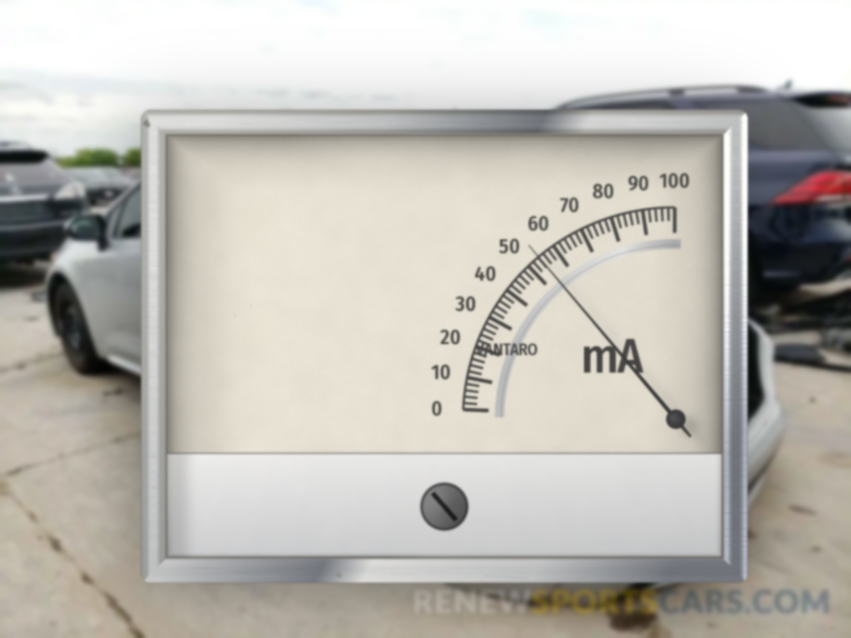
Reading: 54 mA
